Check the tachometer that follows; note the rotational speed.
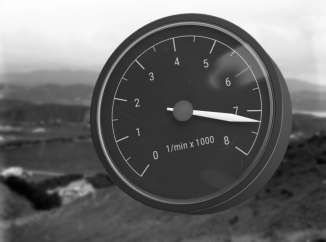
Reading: 7250 rpm
